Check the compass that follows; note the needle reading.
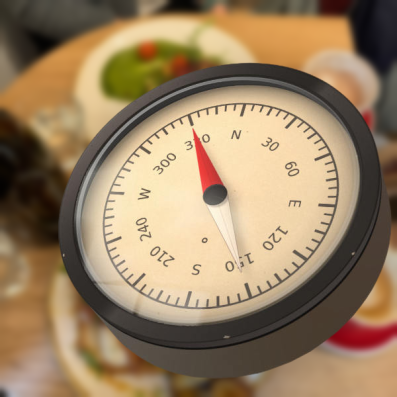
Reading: 330 °
